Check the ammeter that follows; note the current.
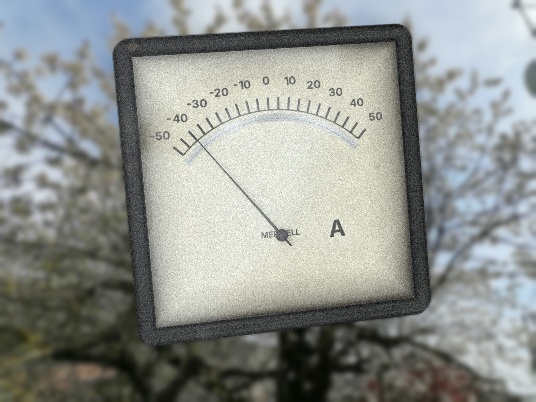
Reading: -40 A
